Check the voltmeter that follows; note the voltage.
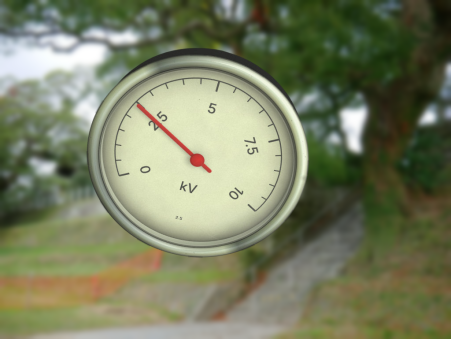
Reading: 2.5 kV
